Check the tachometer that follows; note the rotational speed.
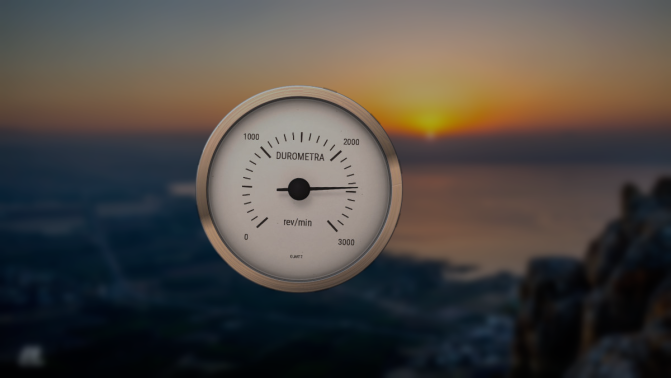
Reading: 2450 rpm
